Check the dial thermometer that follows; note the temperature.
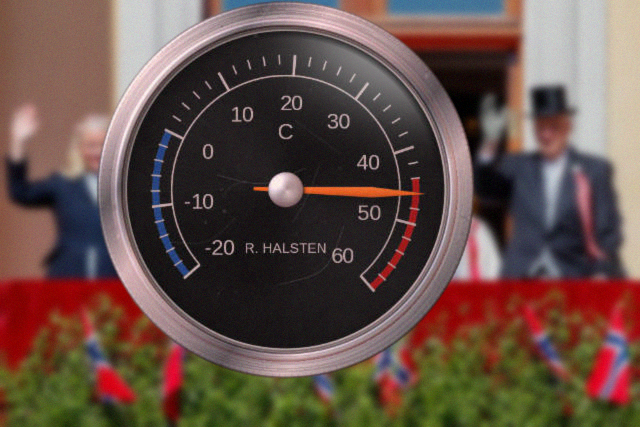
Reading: 46 °C
